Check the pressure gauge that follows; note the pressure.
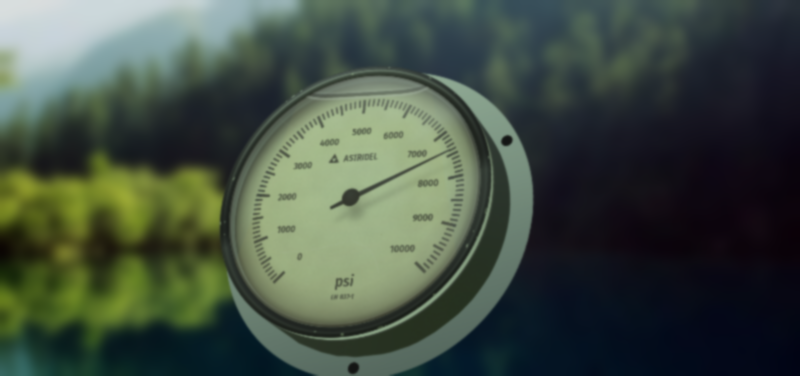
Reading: 7500 psi
